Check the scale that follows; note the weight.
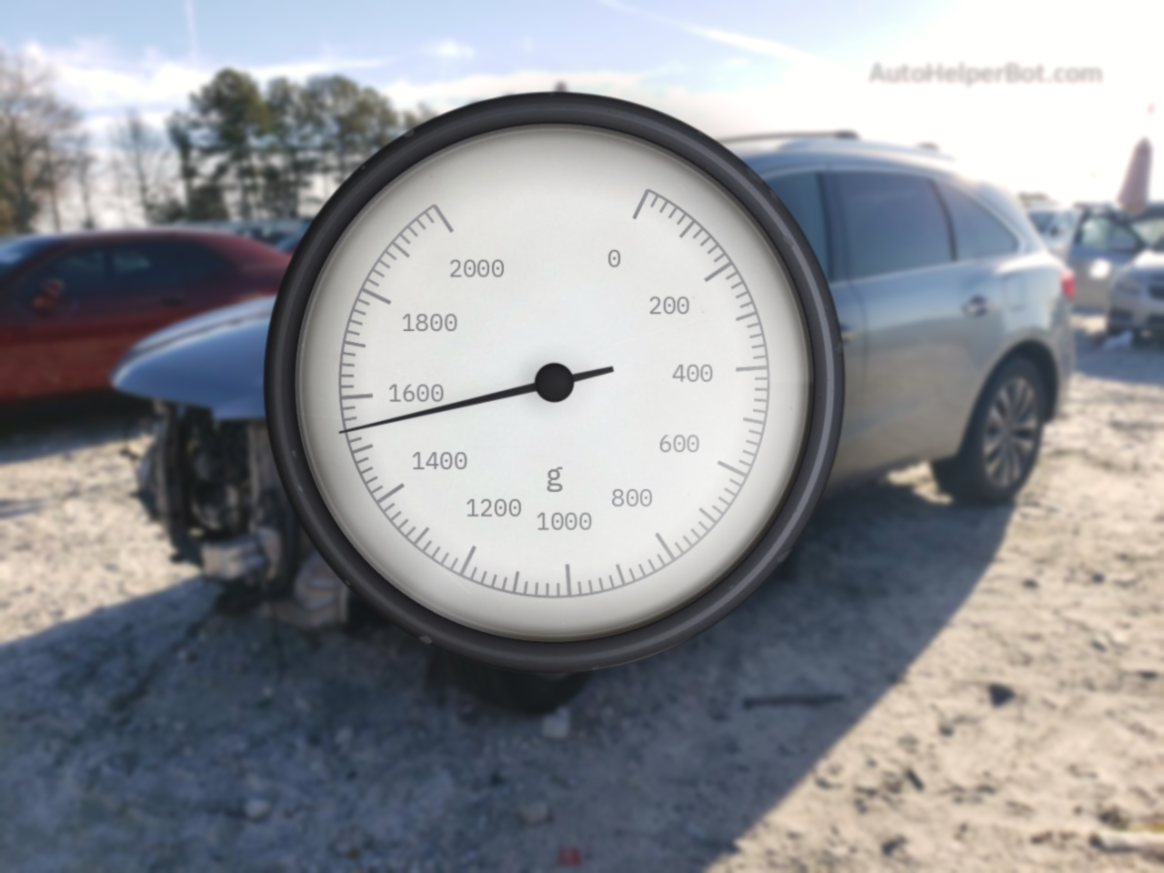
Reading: 1540 g
